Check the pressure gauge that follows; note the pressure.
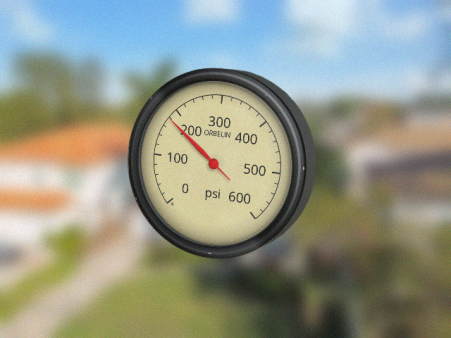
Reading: 180 psi
